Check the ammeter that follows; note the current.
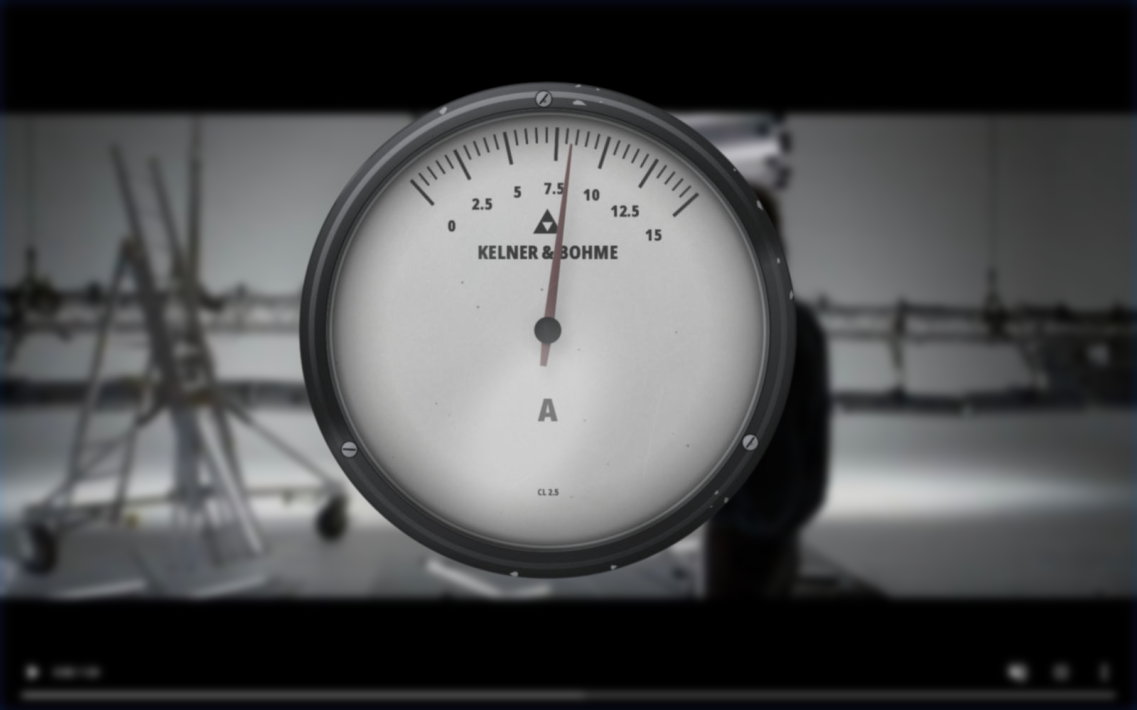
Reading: 8.25 A
